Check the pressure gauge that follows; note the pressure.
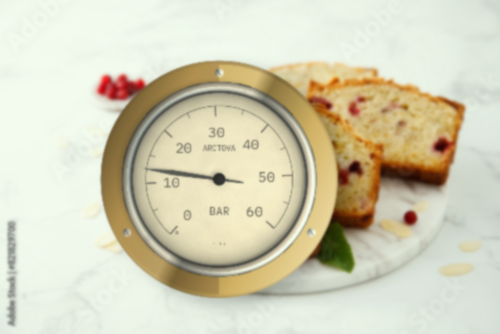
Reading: 12.5 bar
